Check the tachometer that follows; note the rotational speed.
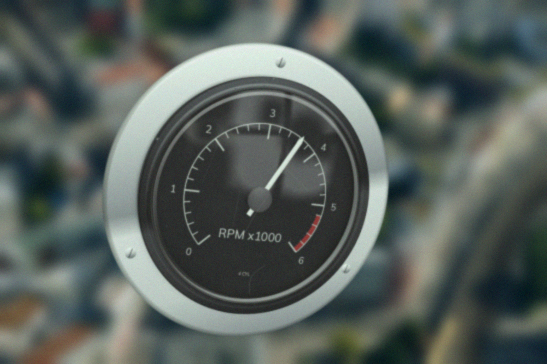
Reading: 3600 rpm
